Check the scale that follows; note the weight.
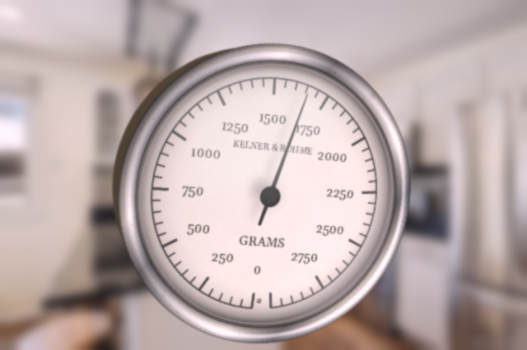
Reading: 1650 g
